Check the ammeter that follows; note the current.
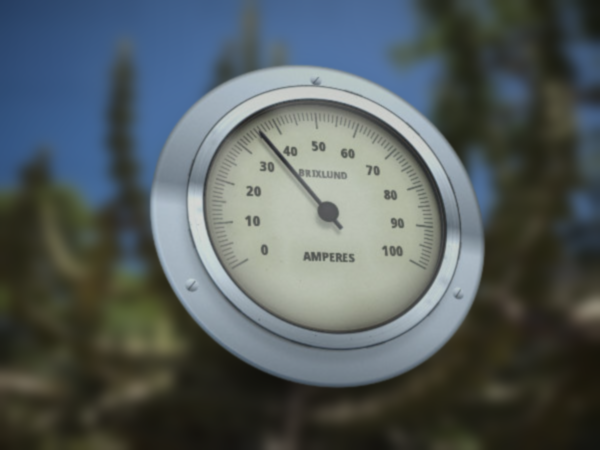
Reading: 35 A
